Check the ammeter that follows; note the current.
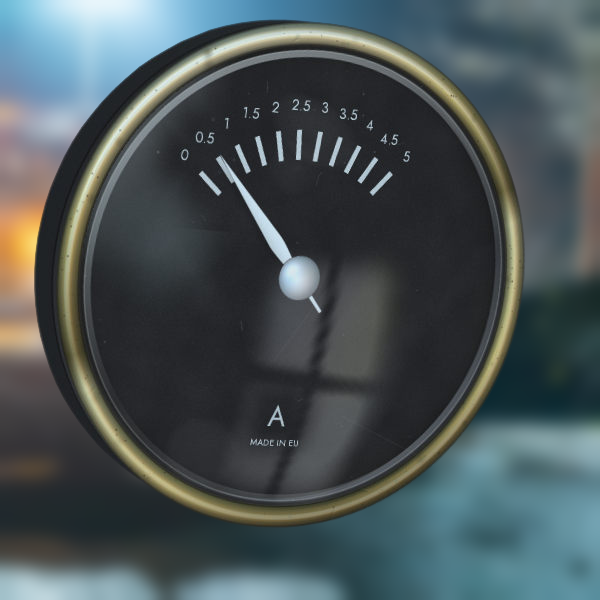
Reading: 0.5 A
